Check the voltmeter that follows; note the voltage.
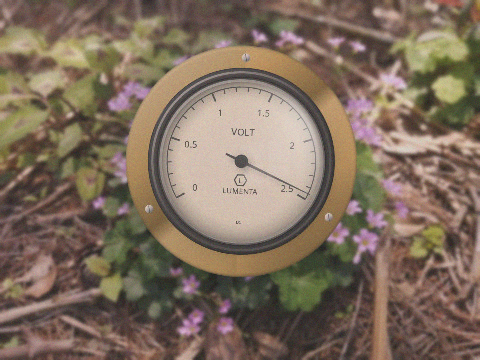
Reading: 2.45 V
